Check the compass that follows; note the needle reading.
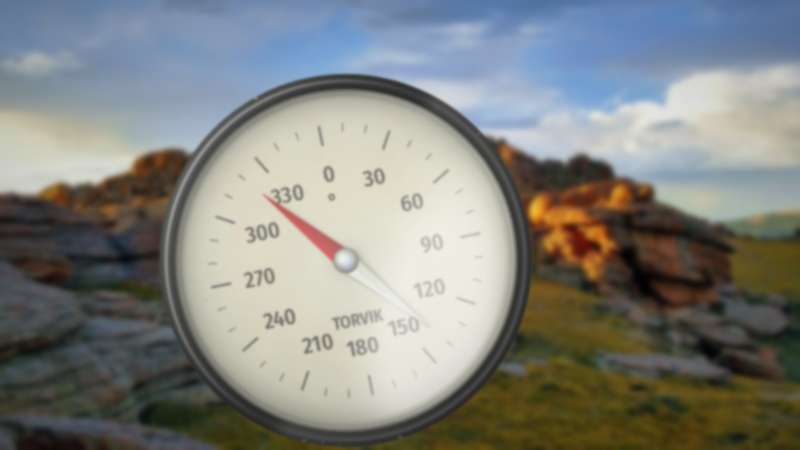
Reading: 320 °
